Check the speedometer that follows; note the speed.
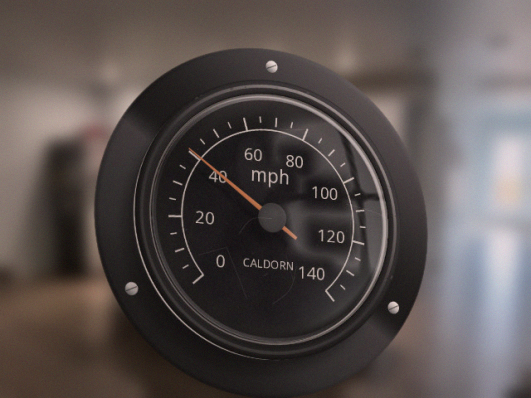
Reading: 40 mph
